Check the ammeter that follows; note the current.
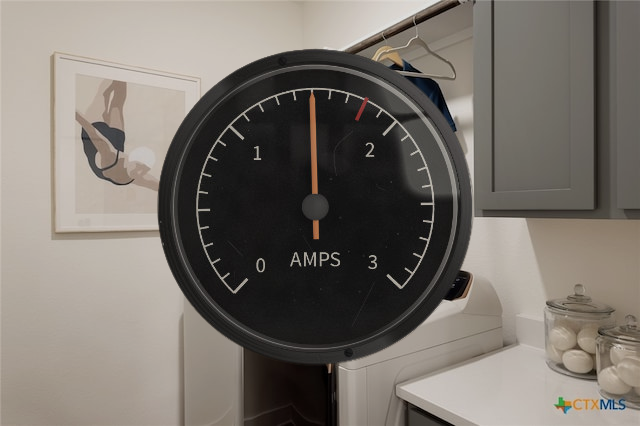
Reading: 1.5 A
